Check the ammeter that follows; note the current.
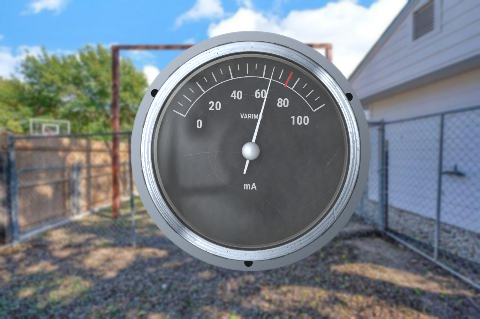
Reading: 65 mA
